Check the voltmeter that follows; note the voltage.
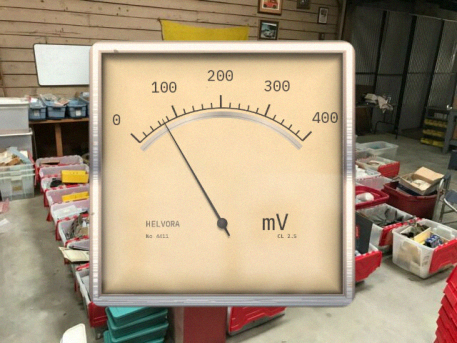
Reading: 70 mV
